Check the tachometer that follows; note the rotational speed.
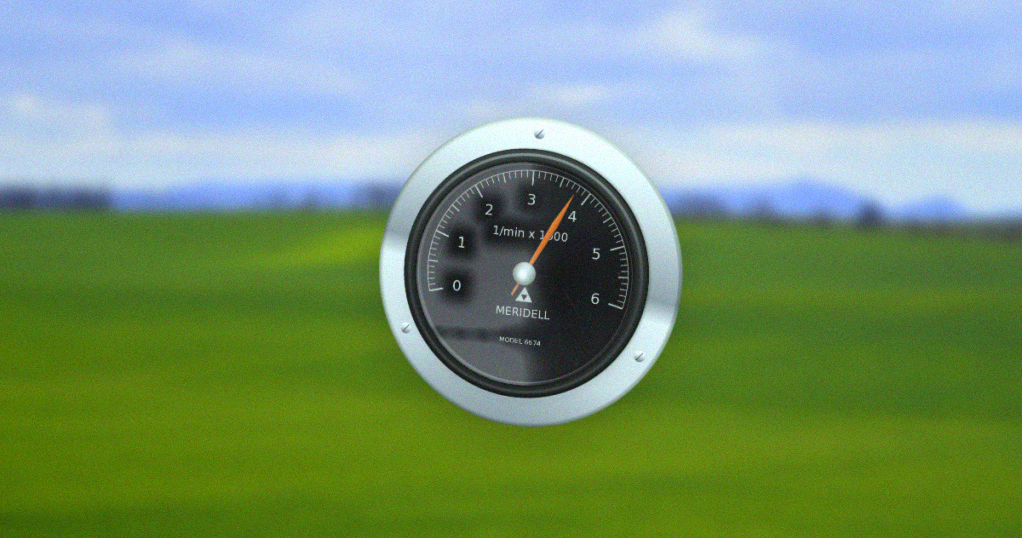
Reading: 3800 rpm
